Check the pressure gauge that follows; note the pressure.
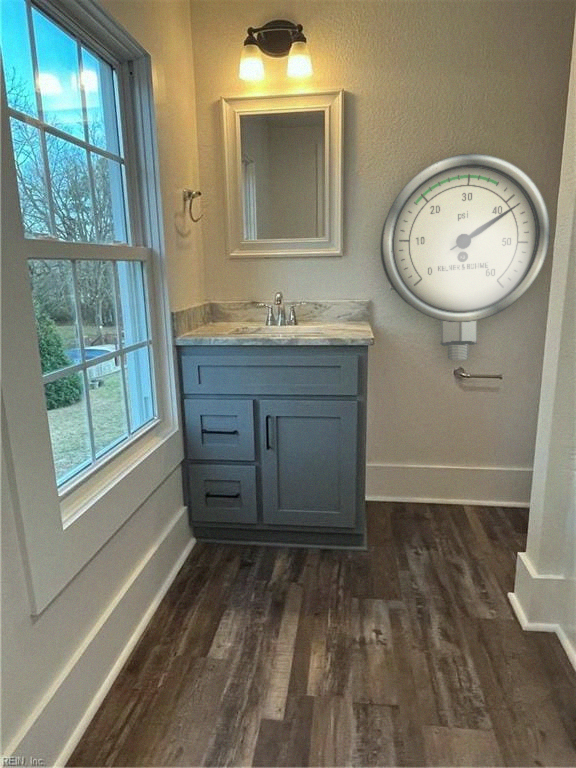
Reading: 42 psi
